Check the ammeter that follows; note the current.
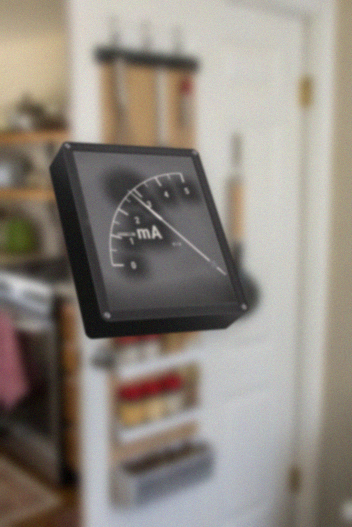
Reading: 2.75 mA
